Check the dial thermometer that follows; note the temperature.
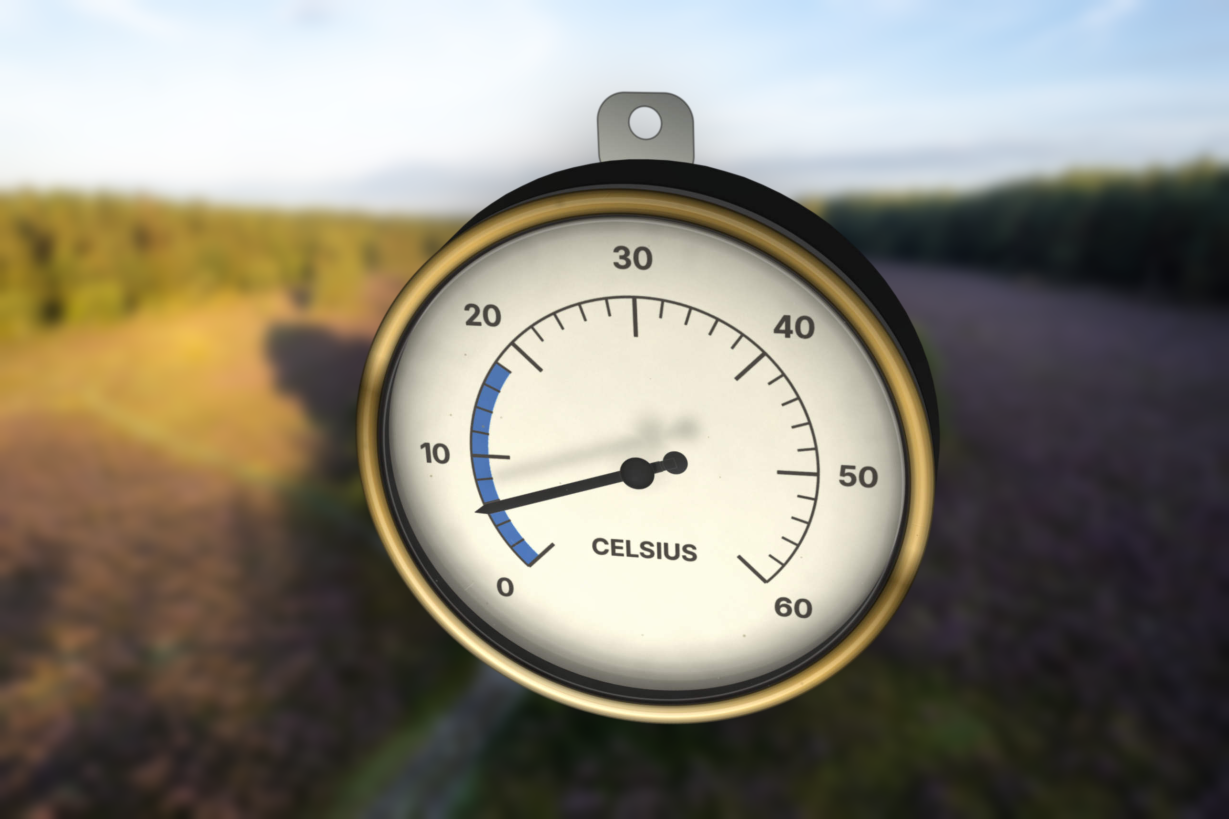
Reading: 6 °C
